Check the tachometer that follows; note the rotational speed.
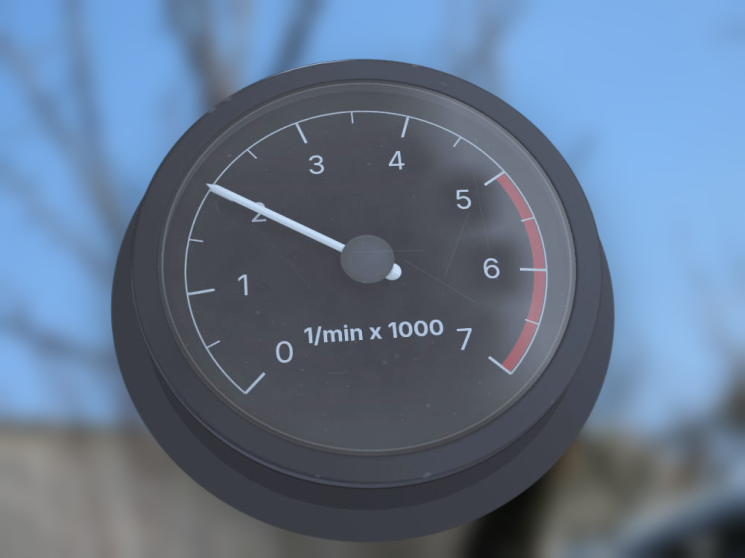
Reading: 2000 rpm
